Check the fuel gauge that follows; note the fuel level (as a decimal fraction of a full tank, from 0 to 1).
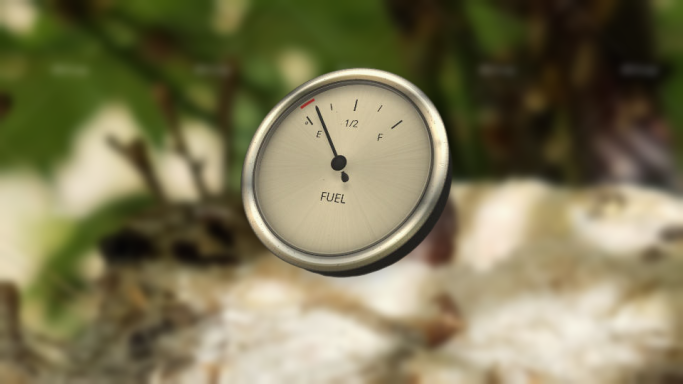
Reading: 0.125
